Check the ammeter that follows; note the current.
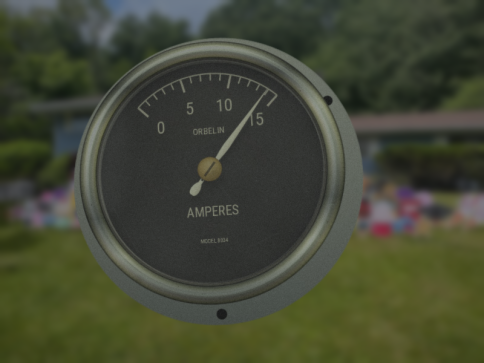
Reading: 14 A
